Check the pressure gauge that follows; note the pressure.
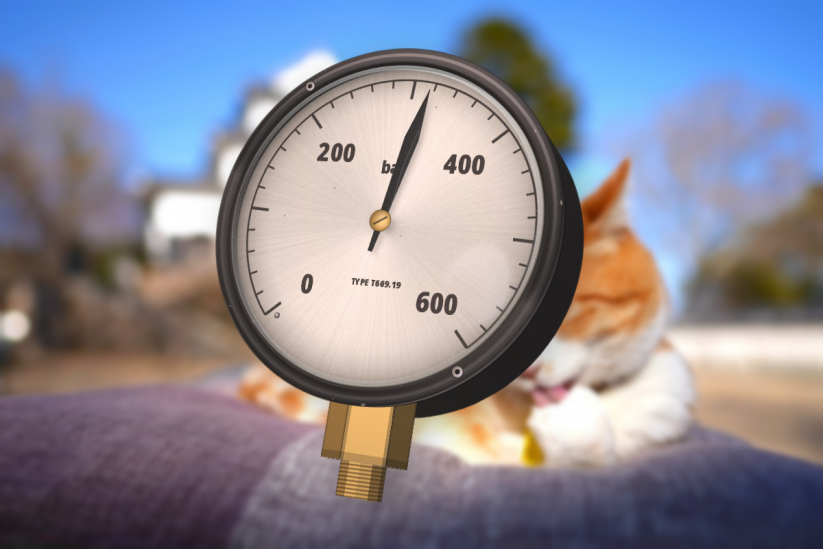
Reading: 320 bar
